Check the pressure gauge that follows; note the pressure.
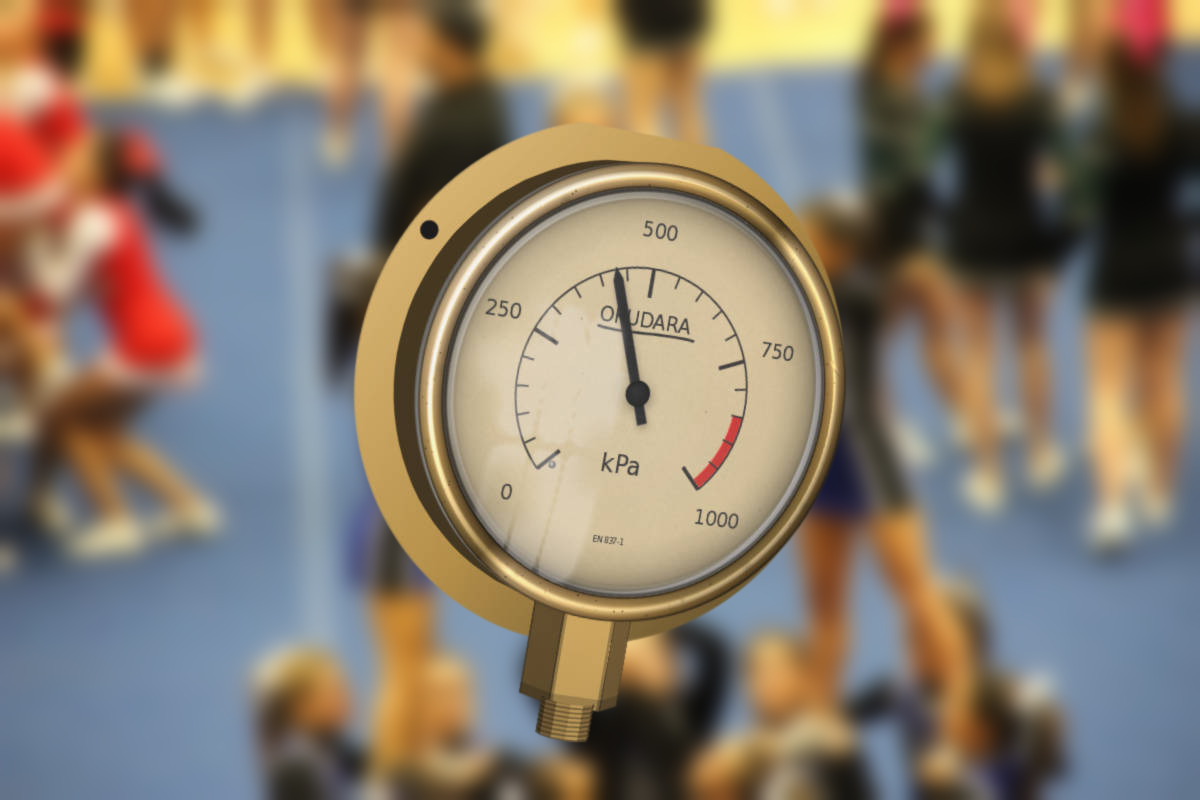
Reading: 425 kPa
